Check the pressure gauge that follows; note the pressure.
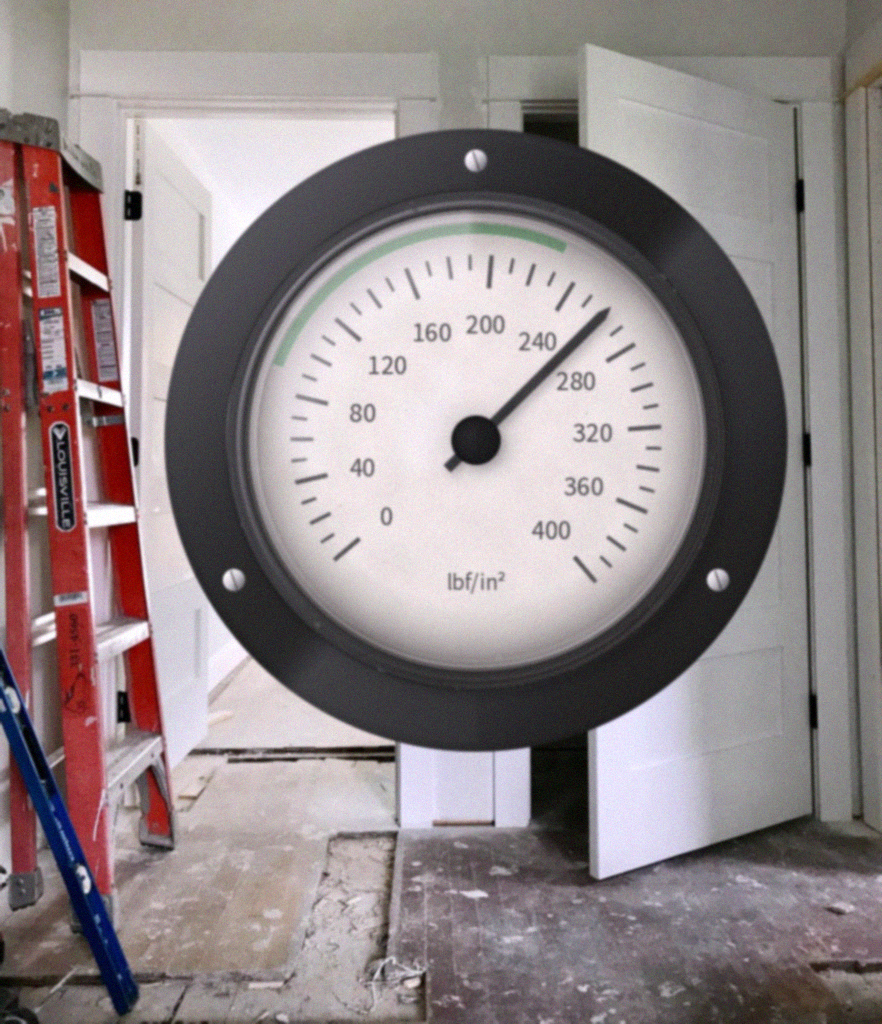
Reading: 260 psi
